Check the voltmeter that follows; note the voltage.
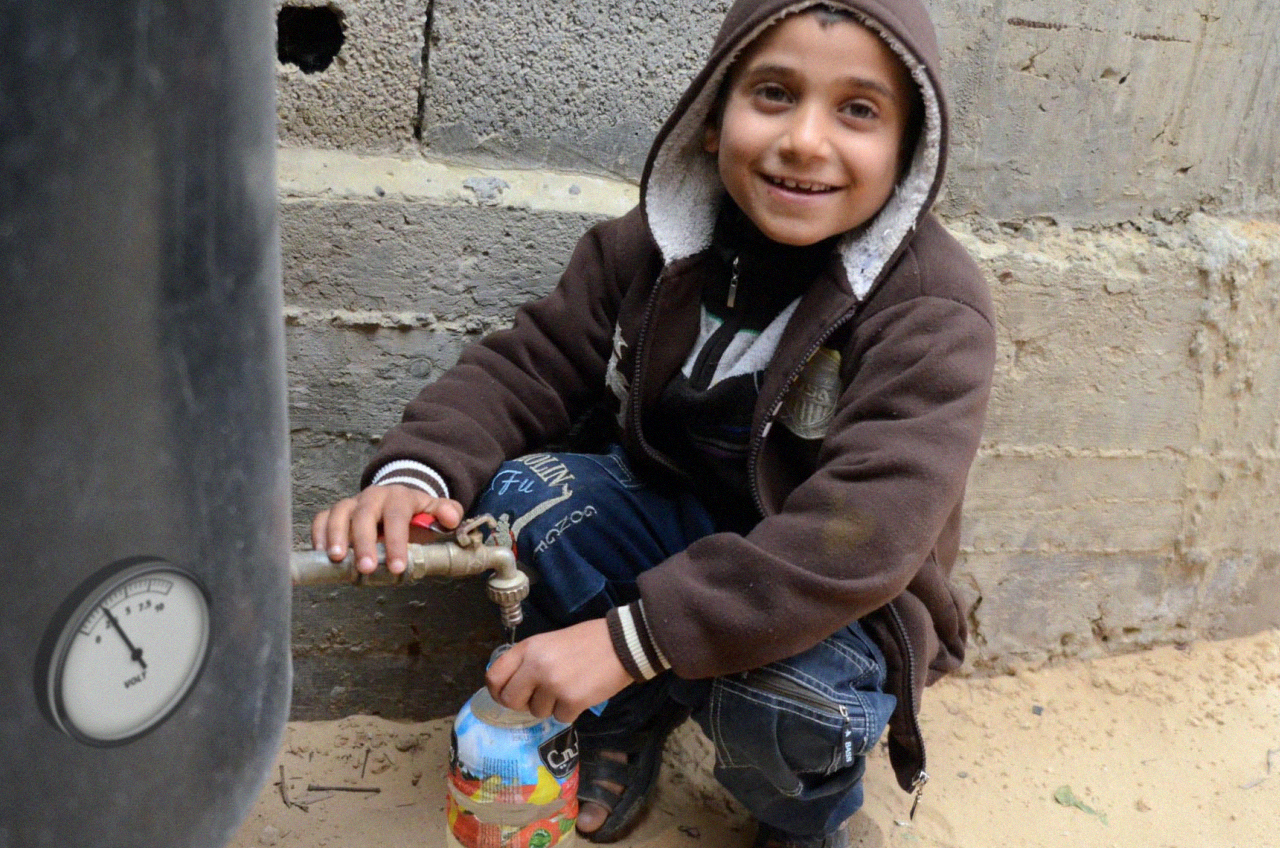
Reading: 2.5 V
